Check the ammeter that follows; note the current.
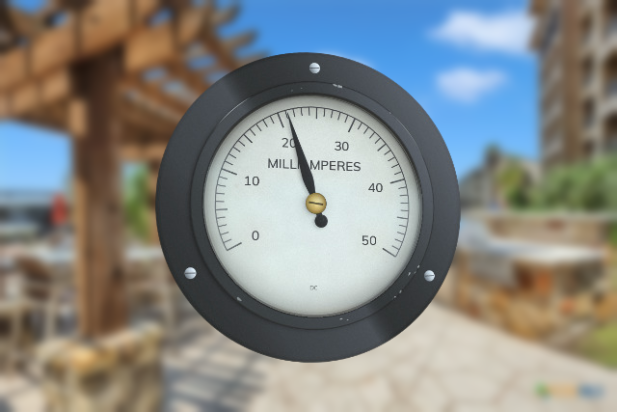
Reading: 21 mA
